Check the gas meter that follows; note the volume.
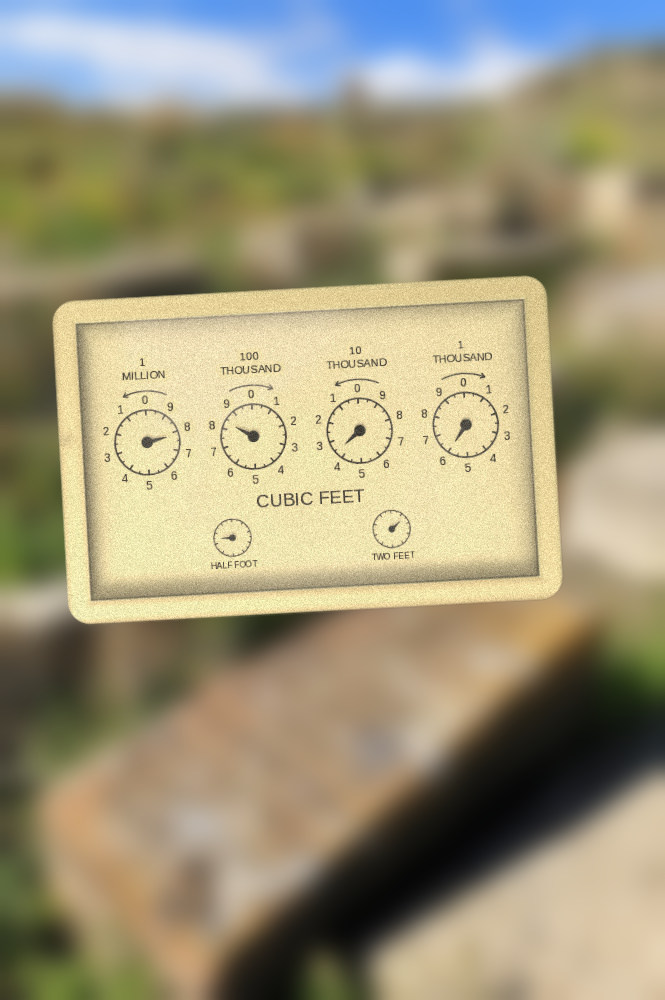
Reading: 783600 ft³
